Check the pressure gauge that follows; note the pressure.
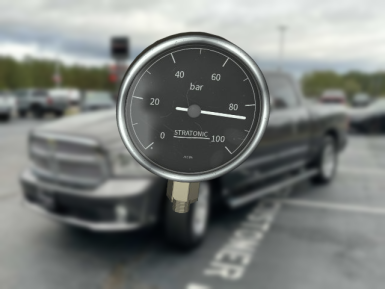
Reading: 85 bar
